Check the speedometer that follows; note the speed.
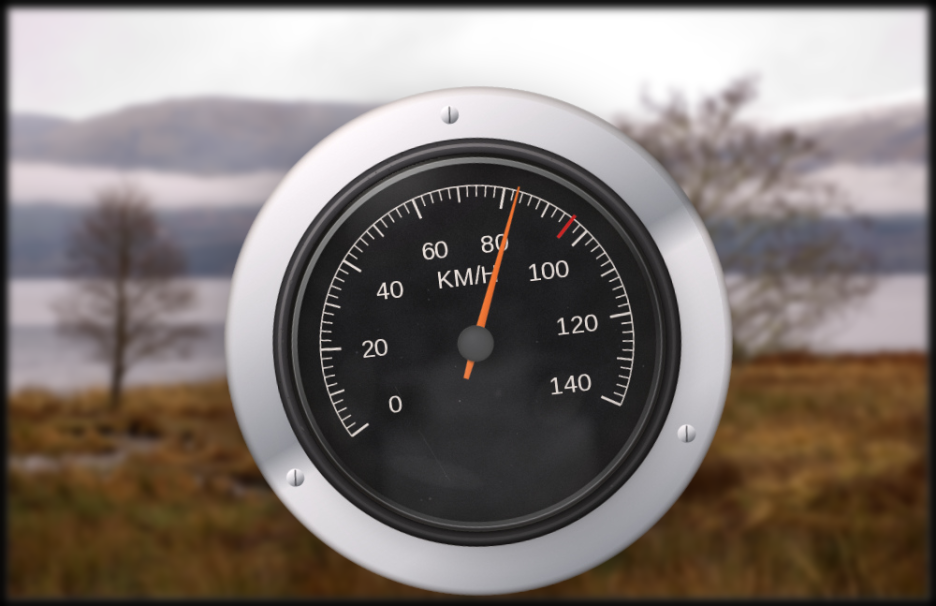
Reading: 83 km/h
